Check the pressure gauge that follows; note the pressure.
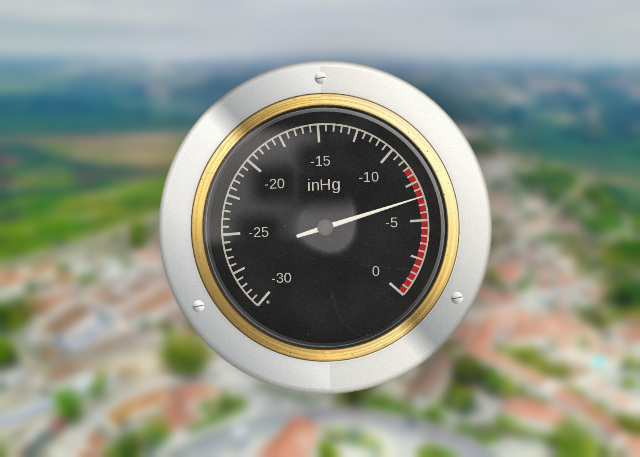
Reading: -6.5 inHg
